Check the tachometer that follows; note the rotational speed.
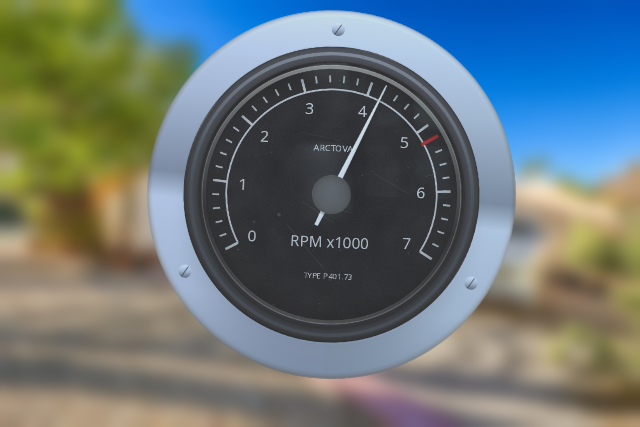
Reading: 4200 rpm
